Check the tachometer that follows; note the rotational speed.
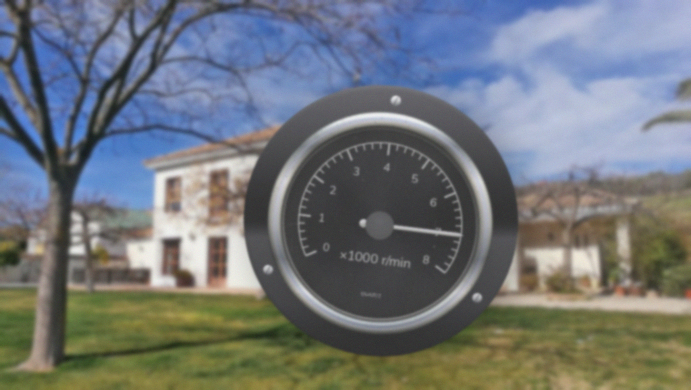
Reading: 7000 rpm
